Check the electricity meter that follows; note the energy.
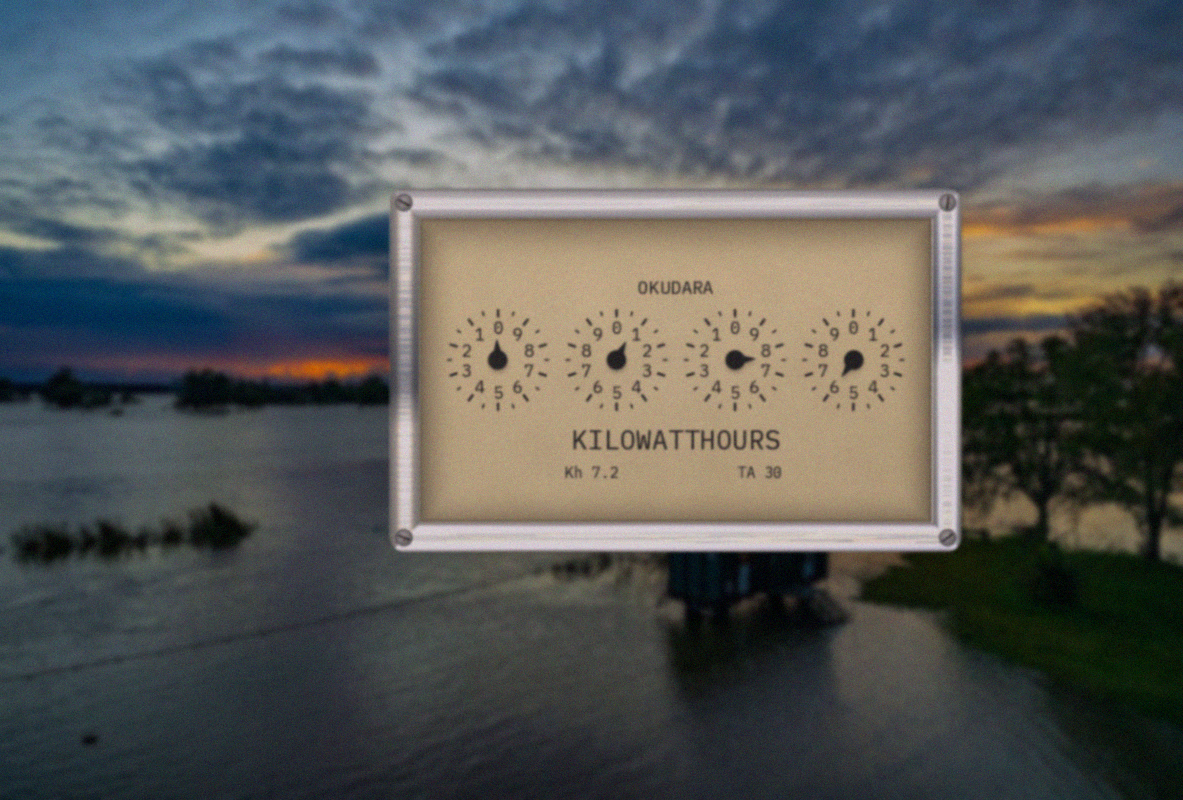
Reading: 76 kWh
